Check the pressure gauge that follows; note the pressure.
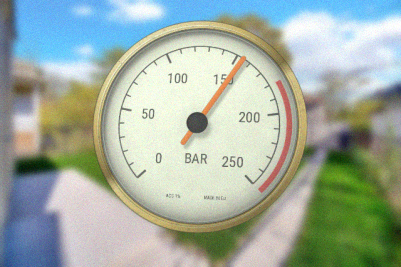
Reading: 155 bar
